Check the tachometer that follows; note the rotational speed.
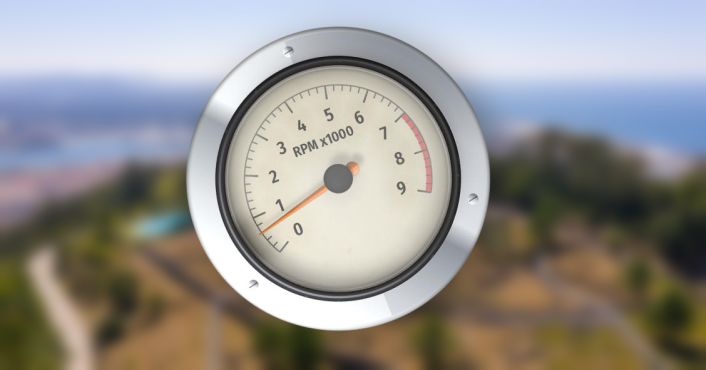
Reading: 600 rpm
